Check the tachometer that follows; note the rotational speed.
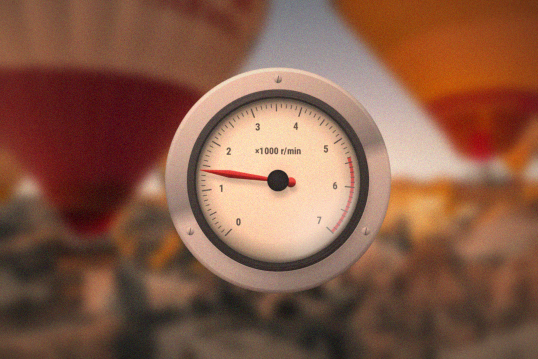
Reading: 1400 rpm
